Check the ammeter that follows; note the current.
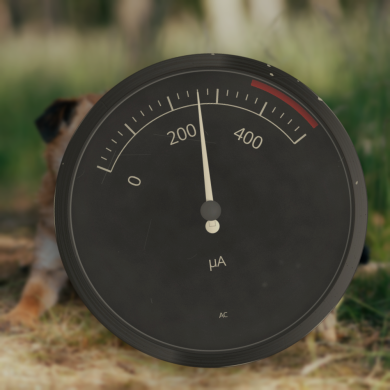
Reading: 260 µA
